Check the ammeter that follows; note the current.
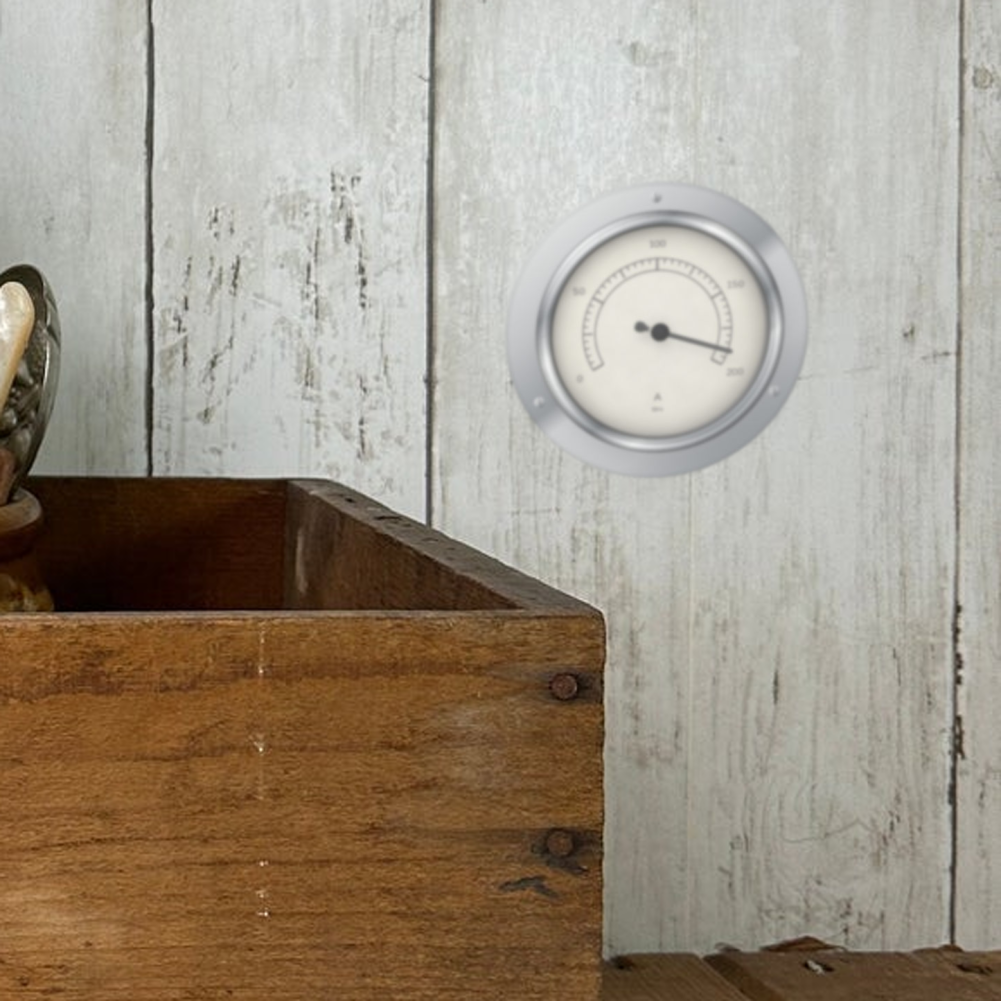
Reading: 190 A
